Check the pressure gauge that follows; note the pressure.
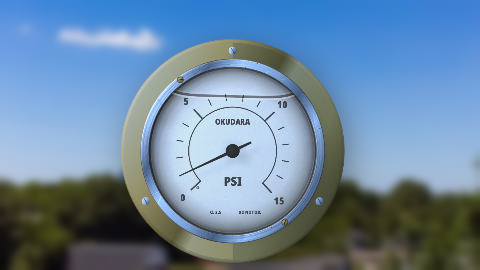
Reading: 1 psi
